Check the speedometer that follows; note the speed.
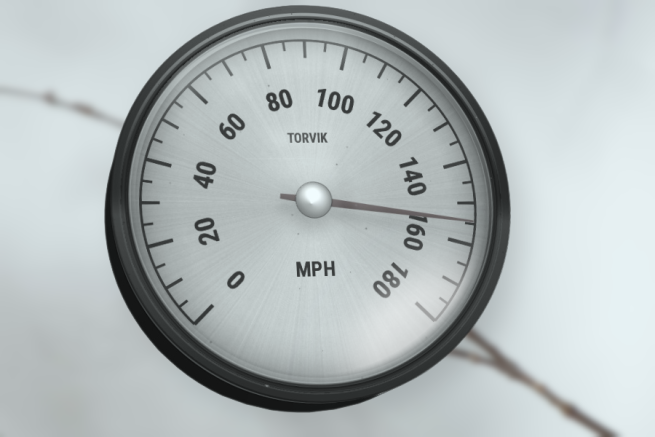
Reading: 155 mph
